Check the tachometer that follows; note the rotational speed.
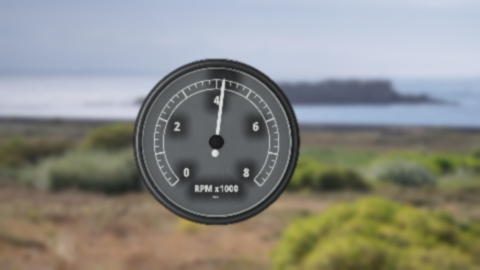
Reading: 4200 rpm
